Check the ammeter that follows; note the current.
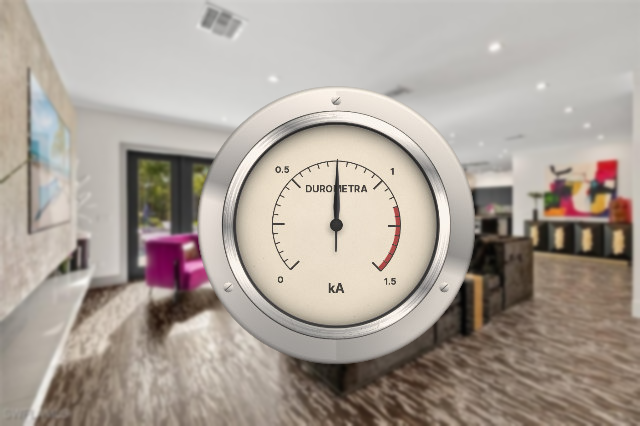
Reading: 0.75 kA
